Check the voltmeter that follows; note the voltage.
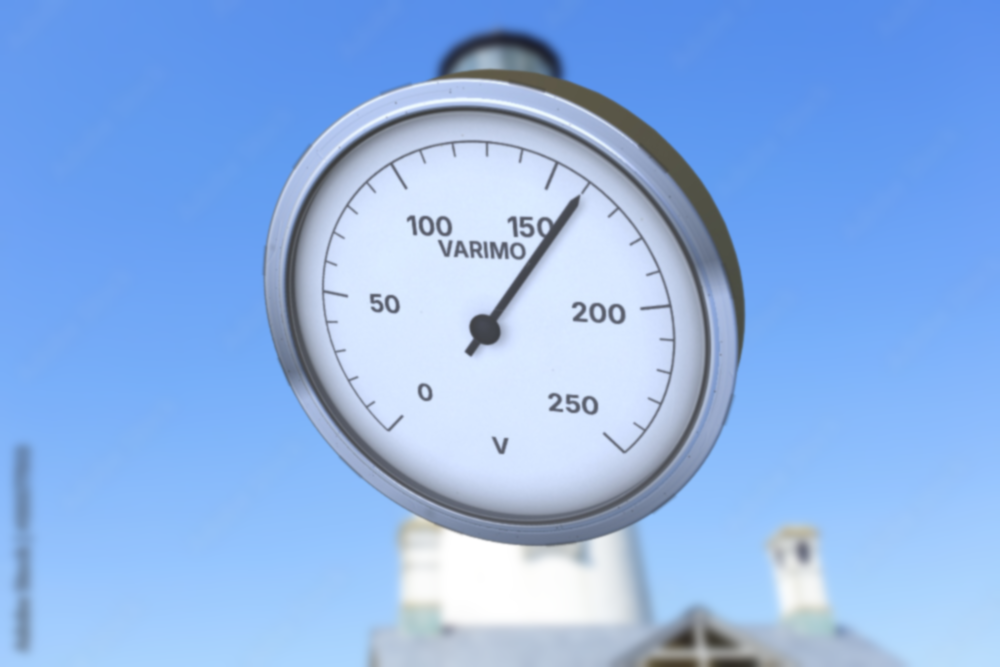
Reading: 160 V
